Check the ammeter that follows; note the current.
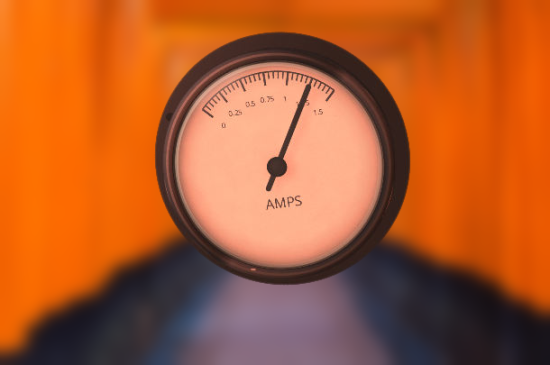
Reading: 1.25 A
